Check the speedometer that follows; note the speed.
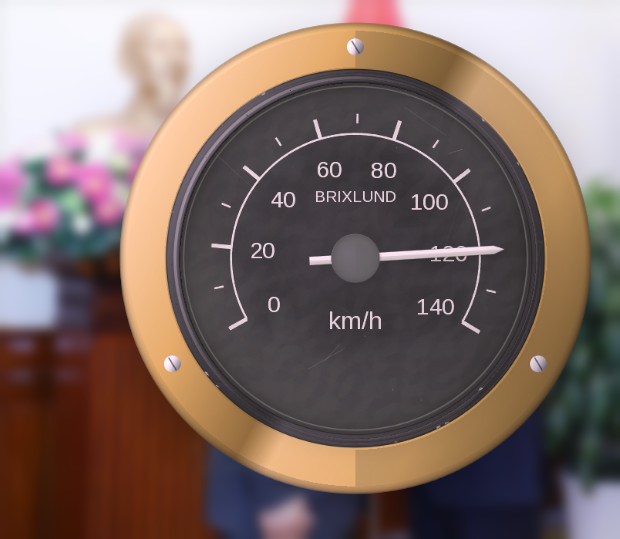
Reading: 120 km/h
